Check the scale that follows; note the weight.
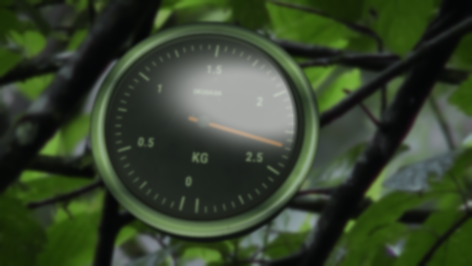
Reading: 2.35 kg
